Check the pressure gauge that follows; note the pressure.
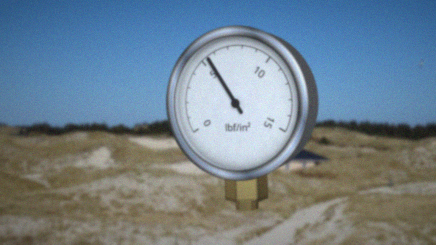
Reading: 5.5 psi
